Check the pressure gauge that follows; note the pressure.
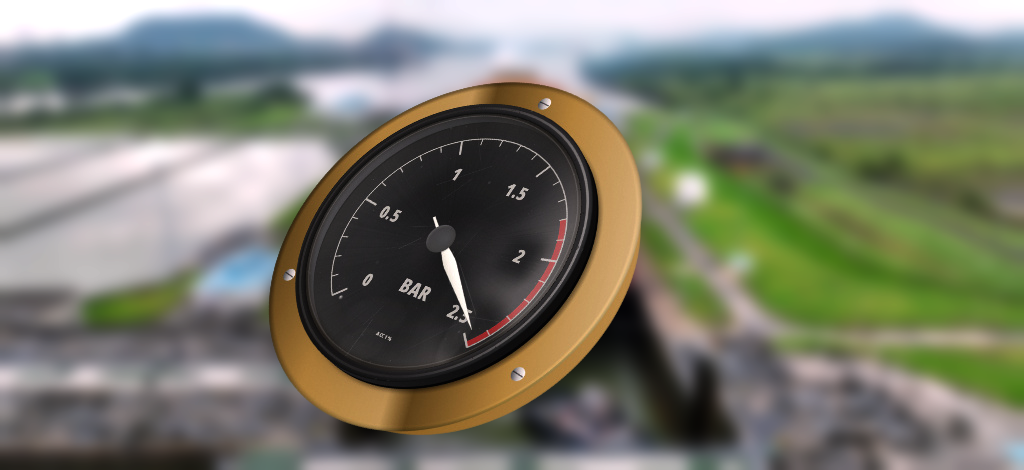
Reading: 2.45 bar
